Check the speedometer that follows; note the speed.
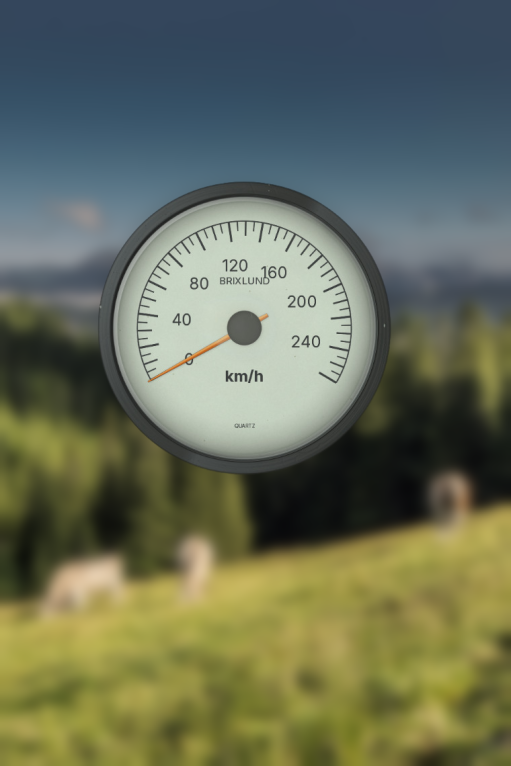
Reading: 0 km/h
